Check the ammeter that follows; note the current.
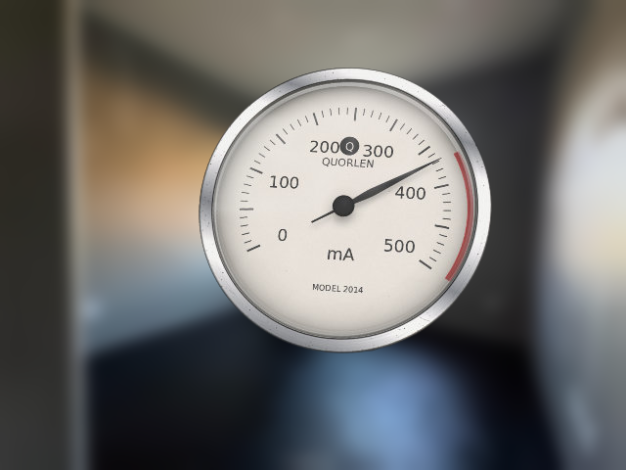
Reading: 370 mA
